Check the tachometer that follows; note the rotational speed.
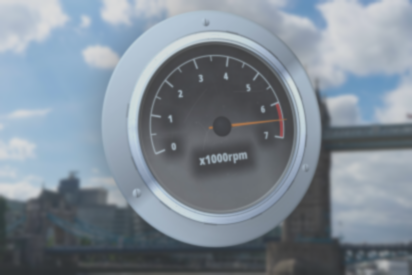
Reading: 6500 rpm
